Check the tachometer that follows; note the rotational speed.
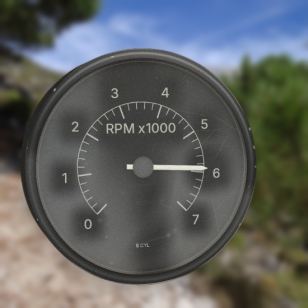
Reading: 5900 rpm
